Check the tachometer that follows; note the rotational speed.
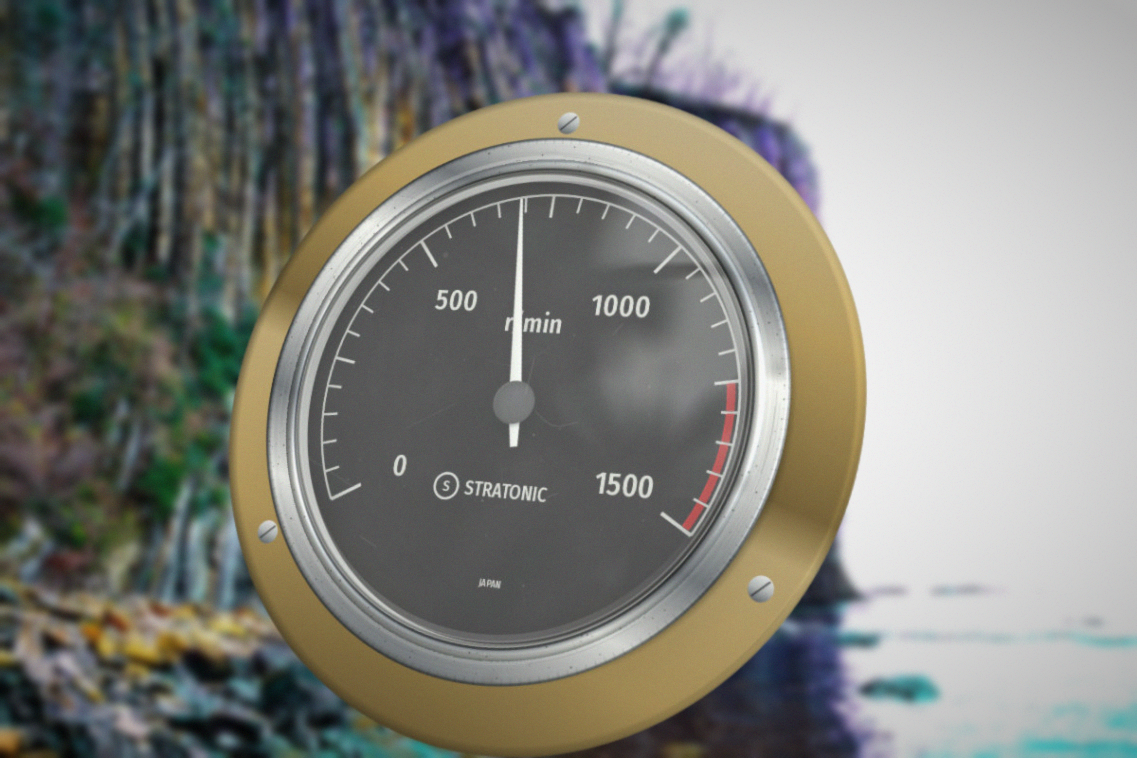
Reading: 700 rpm
